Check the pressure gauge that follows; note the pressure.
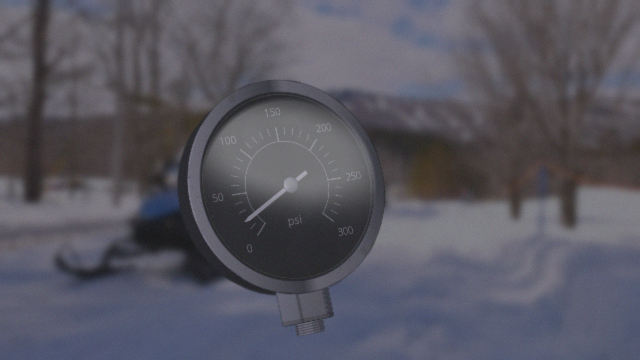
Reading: 20 psi
